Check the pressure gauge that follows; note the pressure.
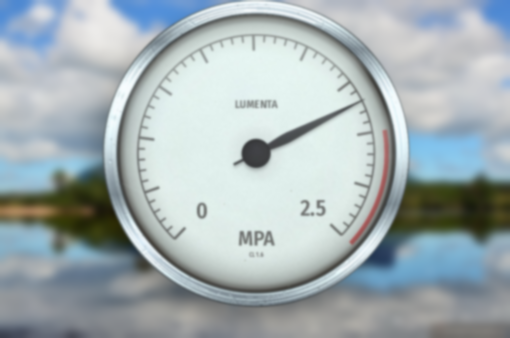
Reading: 1.85 MPa
